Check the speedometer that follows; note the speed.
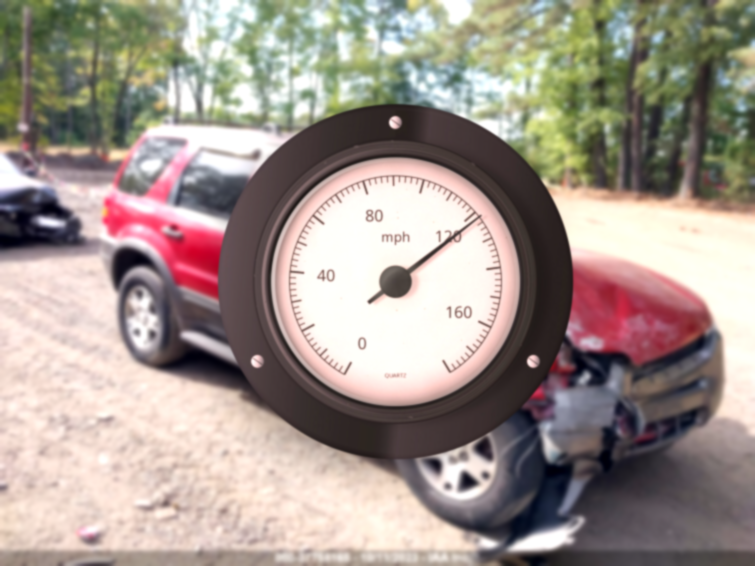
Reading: 122 mph
